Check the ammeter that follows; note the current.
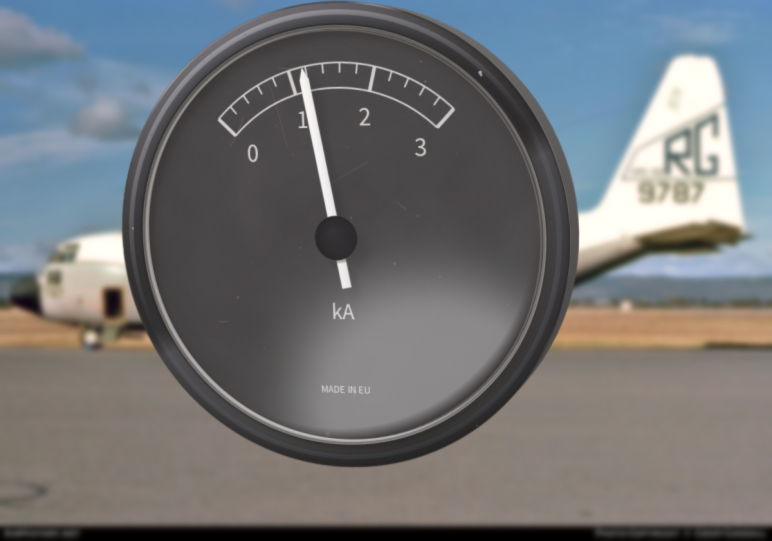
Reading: 1.2 kA
